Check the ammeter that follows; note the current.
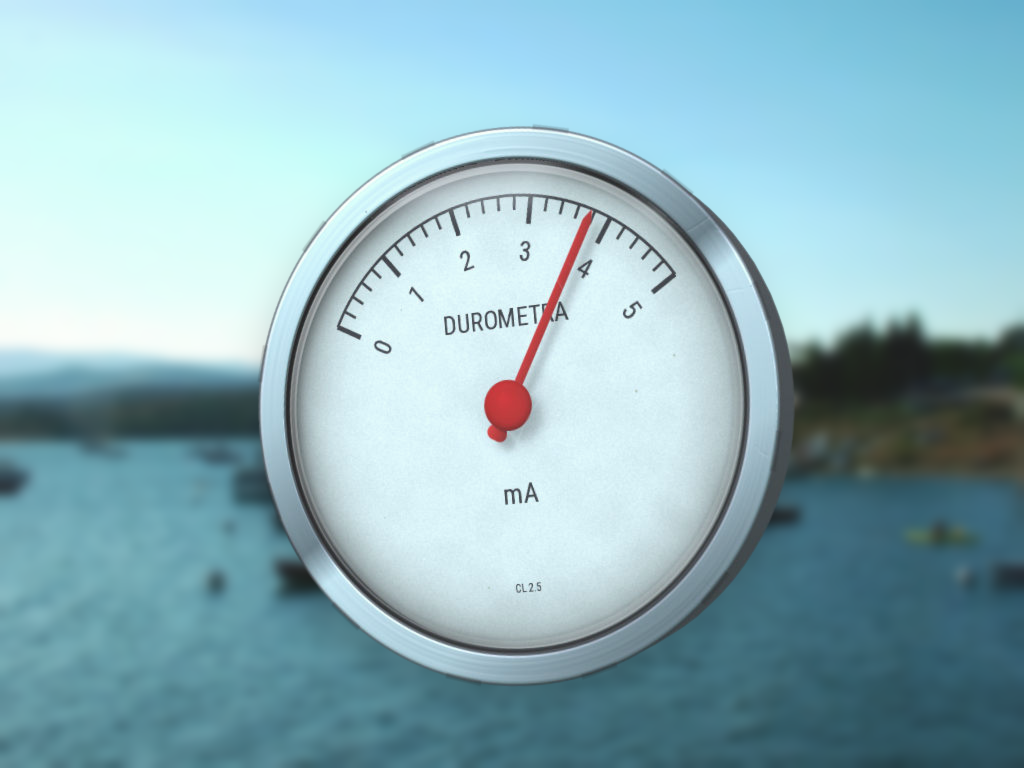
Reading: 3.8 mA
